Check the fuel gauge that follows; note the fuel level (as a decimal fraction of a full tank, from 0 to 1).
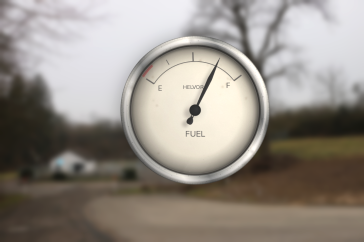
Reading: 0.75
